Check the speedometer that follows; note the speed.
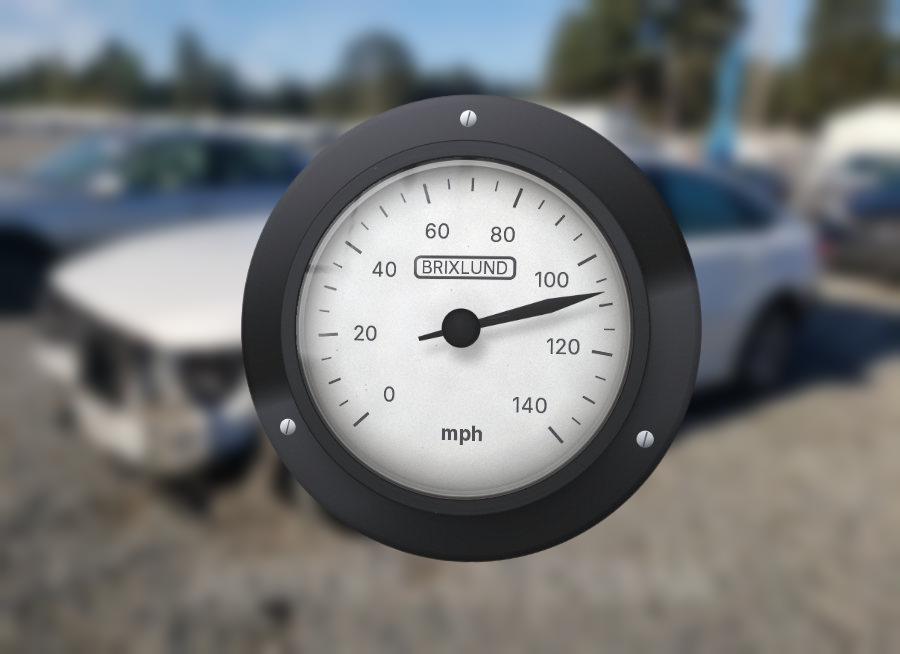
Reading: 107.5 mph
